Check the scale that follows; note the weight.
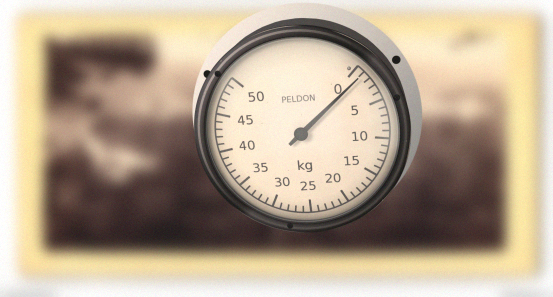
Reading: 1 kg
